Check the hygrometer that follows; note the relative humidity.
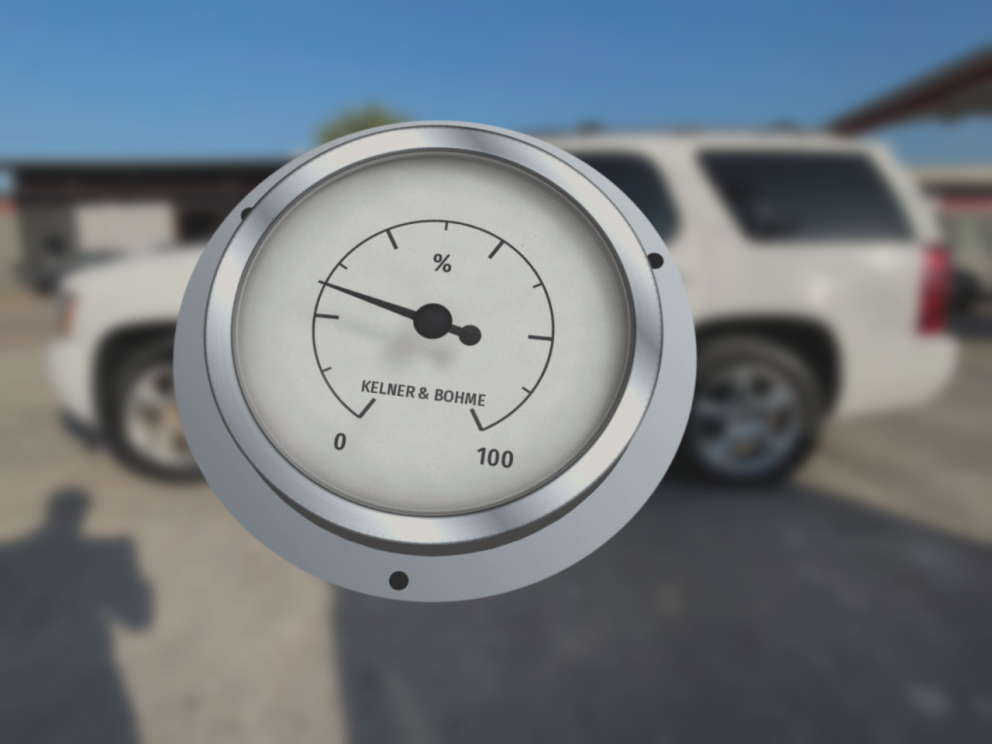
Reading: 25 %
